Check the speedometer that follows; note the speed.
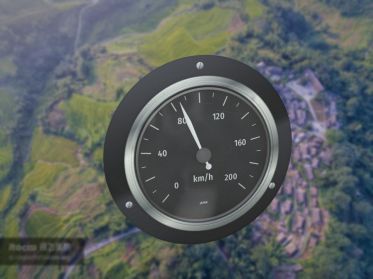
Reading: 85 km/h
